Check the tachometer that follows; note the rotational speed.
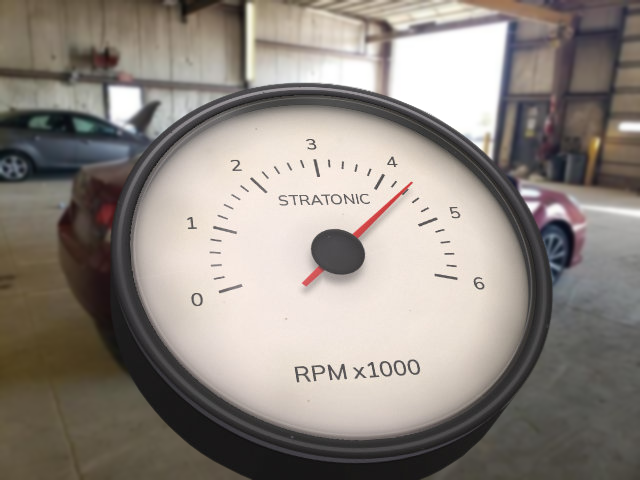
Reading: 4400 rpm
